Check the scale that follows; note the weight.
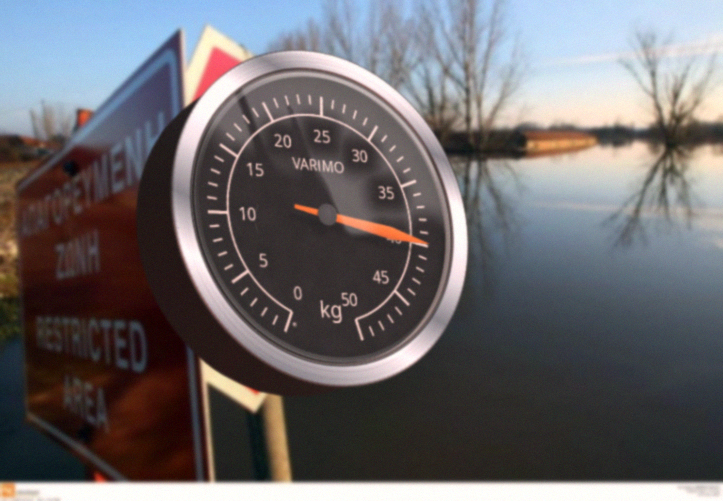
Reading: 40 kg
